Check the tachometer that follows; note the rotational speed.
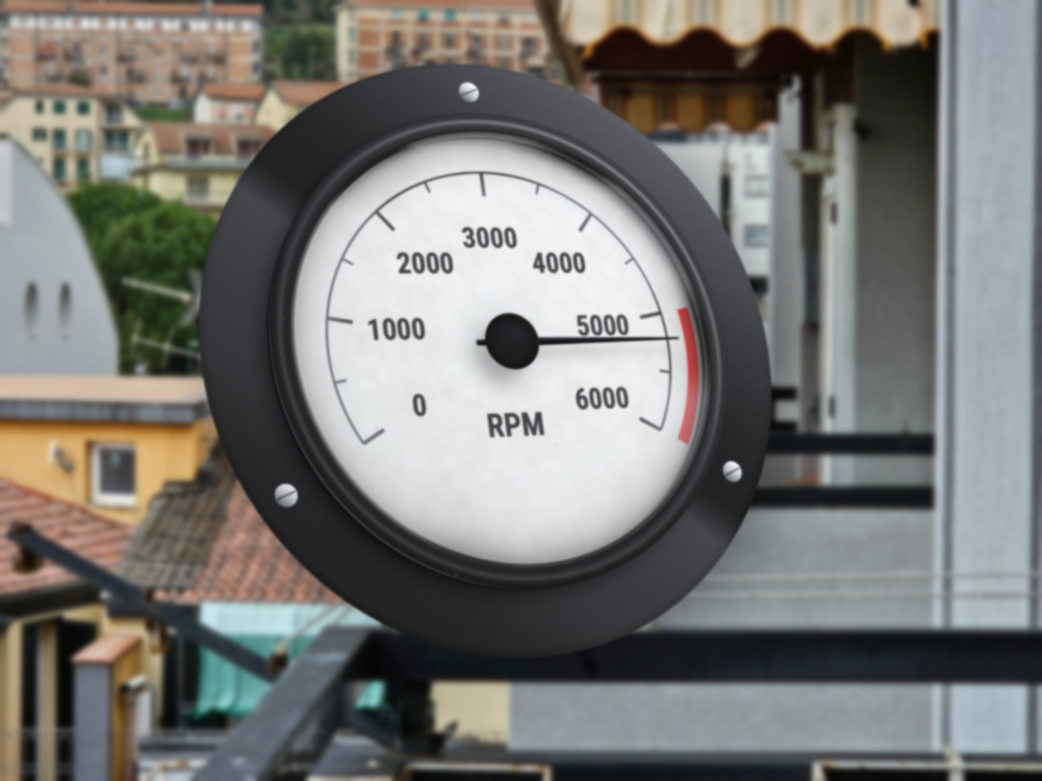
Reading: 5250 rpm
